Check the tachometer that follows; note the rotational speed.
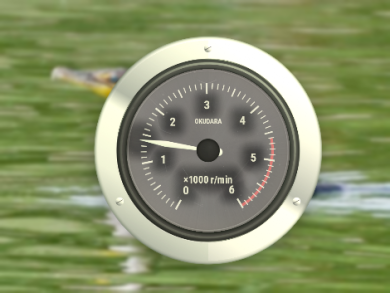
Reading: 1400 rpm
